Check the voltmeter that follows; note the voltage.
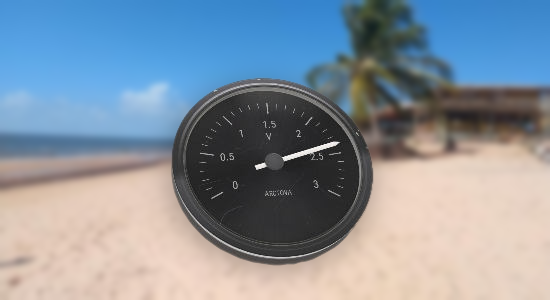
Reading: 2.4 V
